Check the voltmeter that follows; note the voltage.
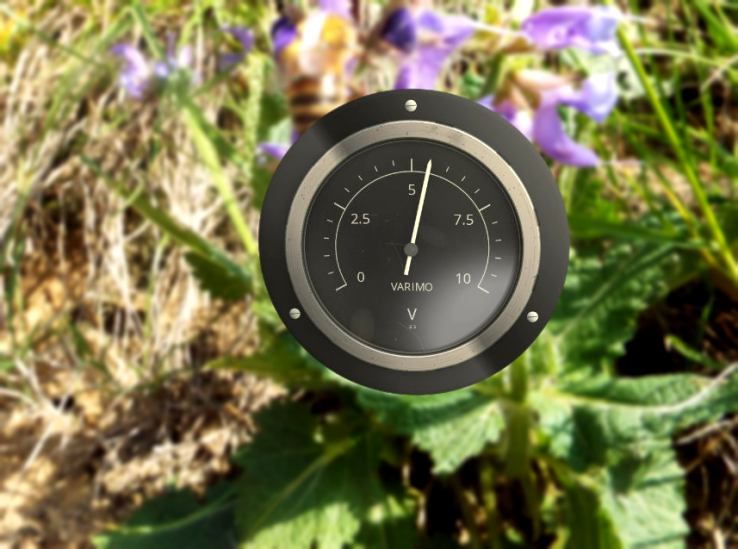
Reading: 5.5 V
